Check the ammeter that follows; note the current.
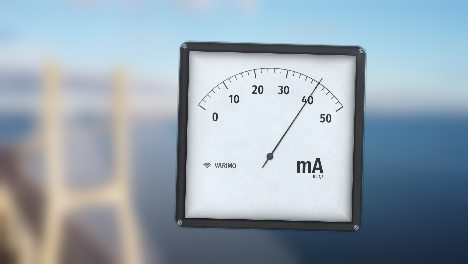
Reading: 40 mA
